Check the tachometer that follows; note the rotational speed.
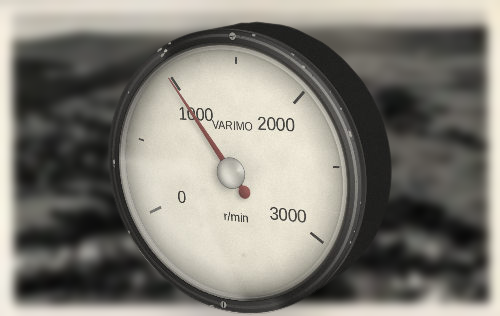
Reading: 1000 rpm
